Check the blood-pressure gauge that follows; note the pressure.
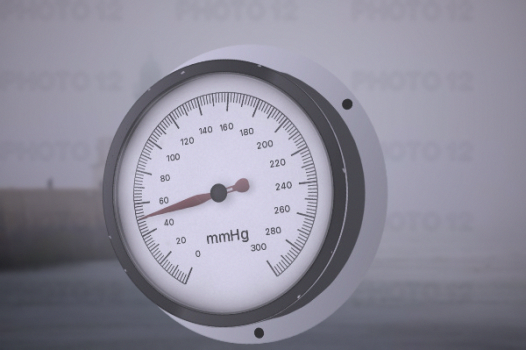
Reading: 50 mmHg
